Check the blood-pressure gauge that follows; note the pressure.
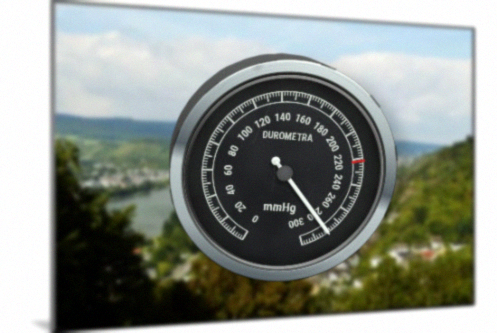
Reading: 280 mmHg
